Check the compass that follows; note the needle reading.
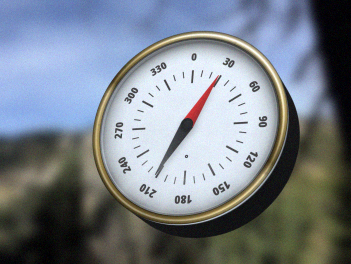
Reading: 30 °
